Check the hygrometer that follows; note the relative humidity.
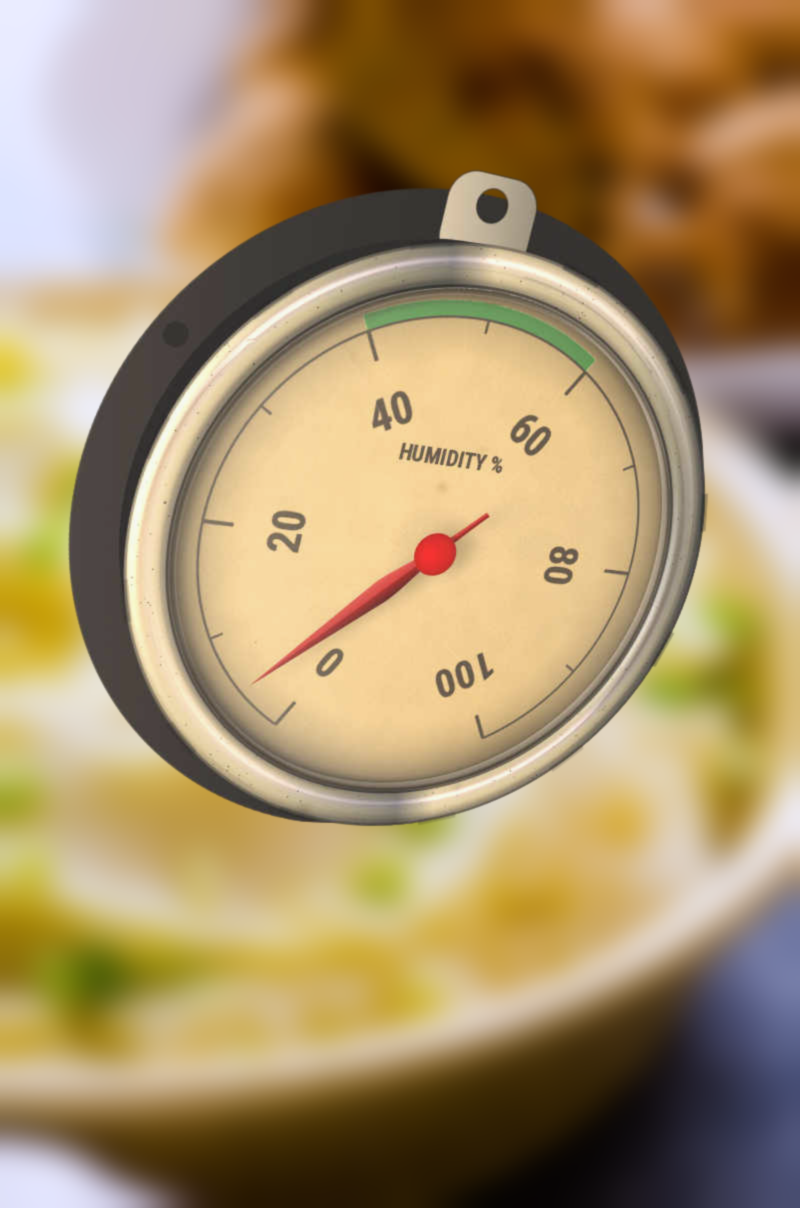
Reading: 5 %
